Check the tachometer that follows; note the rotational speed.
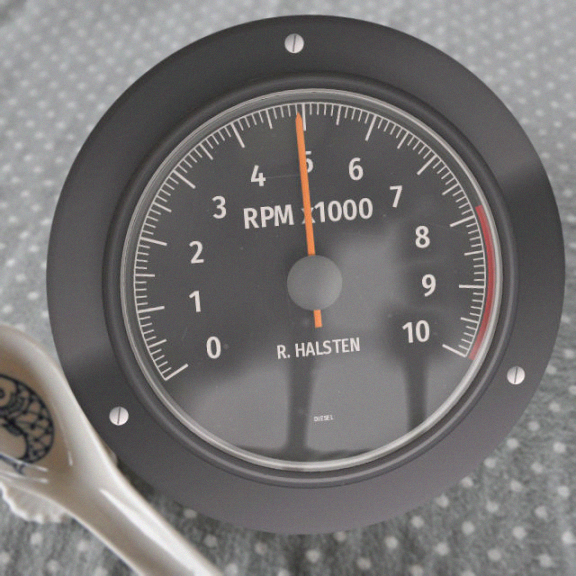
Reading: 4900 rpm
